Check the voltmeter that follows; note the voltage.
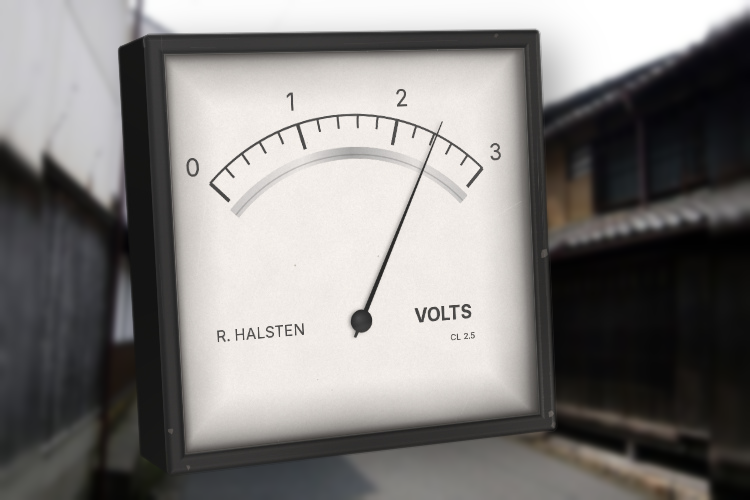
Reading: 2.4 V
